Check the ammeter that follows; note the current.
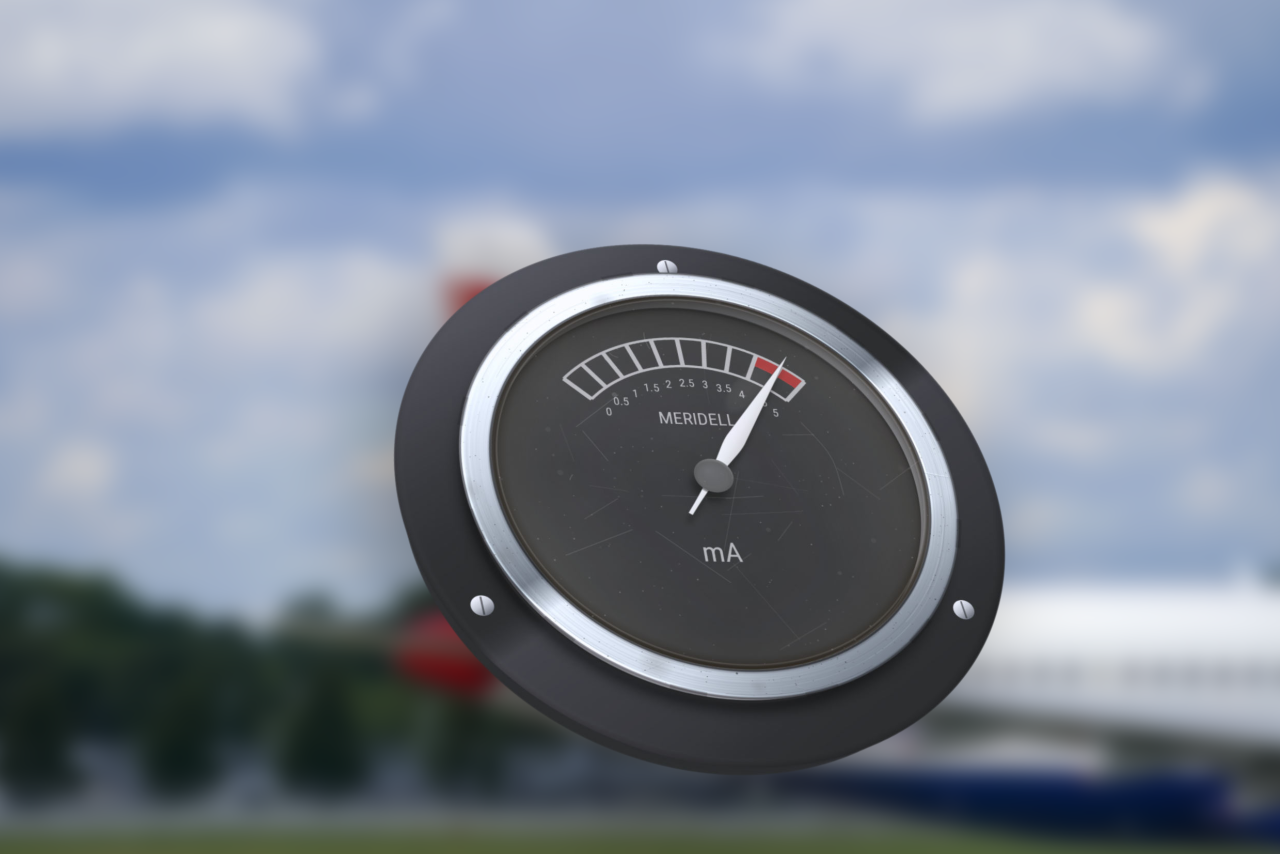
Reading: 4.5 mA
